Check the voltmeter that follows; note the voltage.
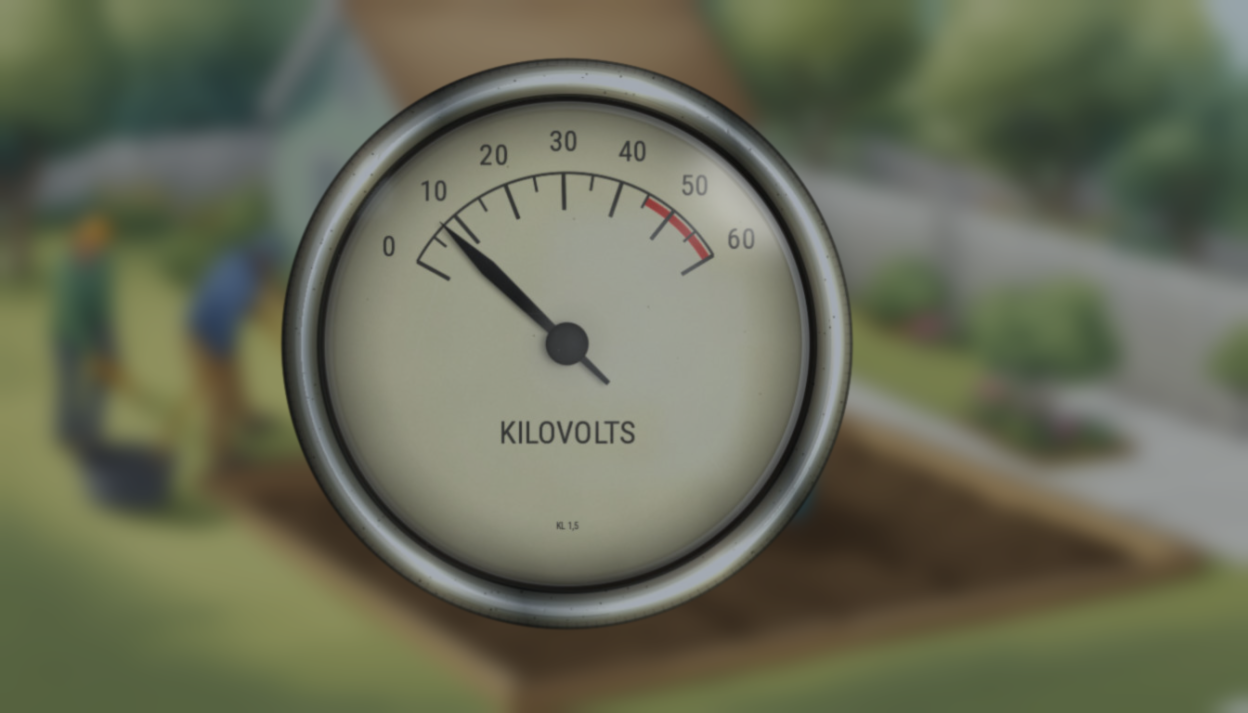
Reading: 7.5 kV
